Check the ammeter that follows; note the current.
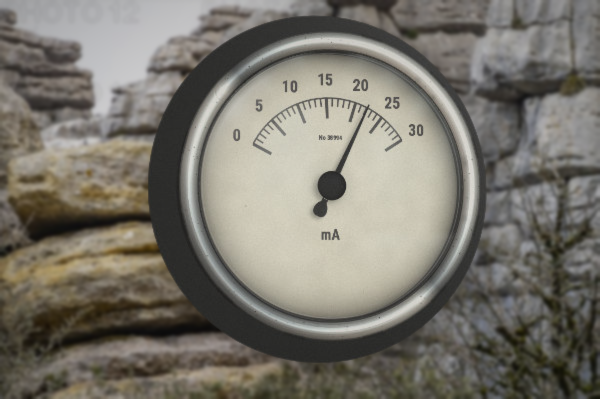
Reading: 22 mA
